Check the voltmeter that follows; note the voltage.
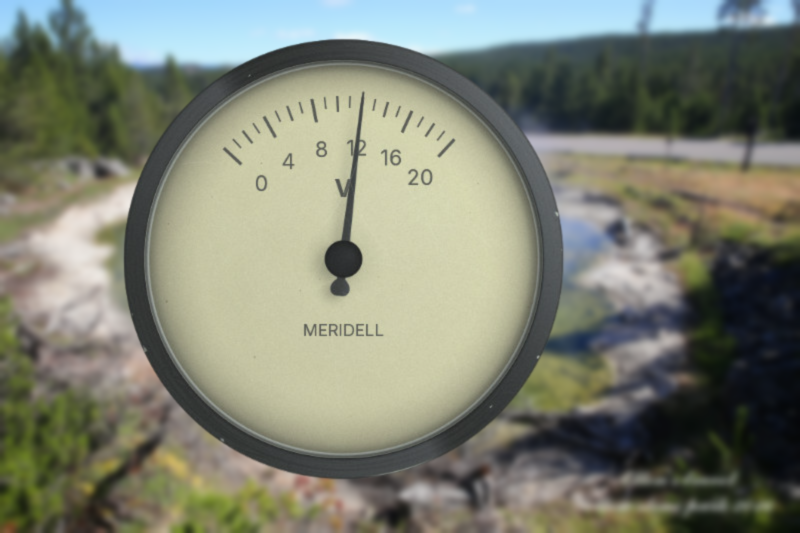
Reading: 12 V
